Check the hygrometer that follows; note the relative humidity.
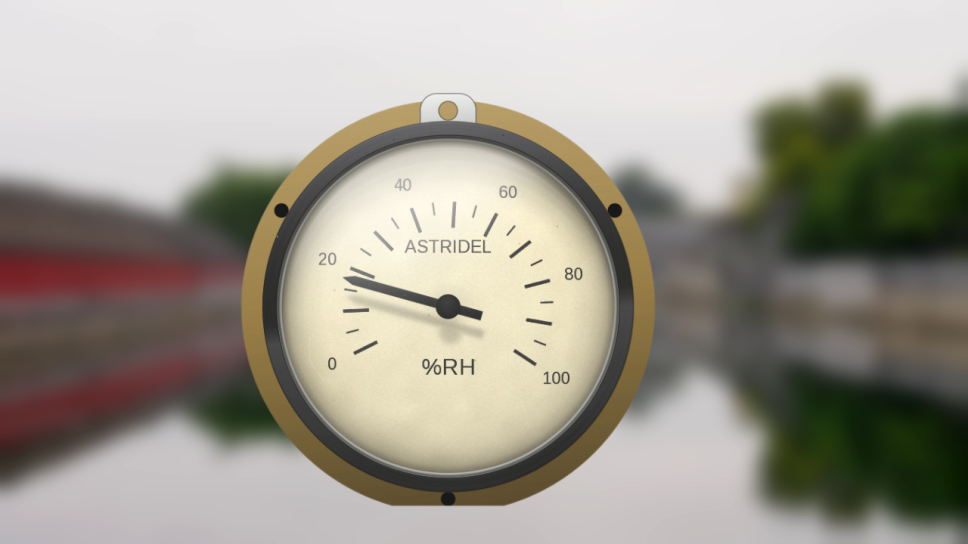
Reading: 17.5 %
